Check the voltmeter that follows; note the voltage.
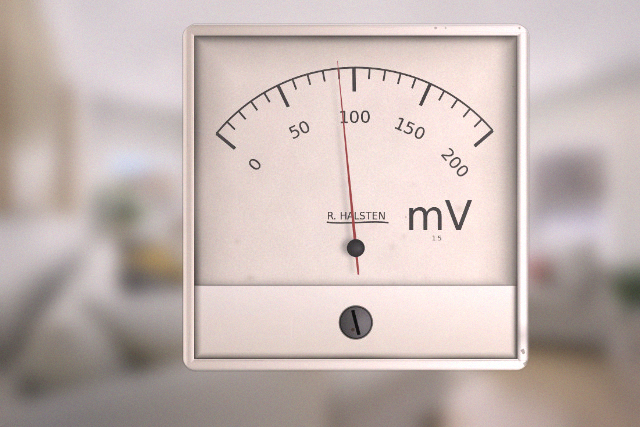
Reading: 90 mV
